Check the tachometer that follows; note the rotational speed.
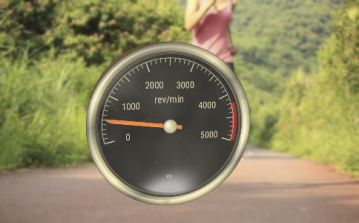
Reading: 500 rpm
